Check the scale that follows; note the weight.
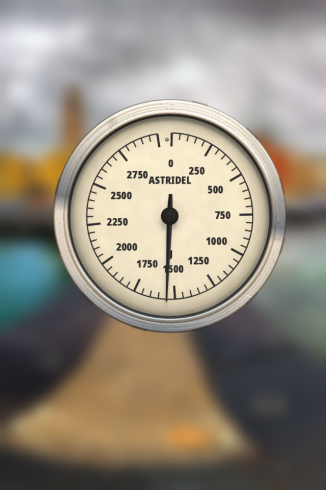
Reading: 1550 g
